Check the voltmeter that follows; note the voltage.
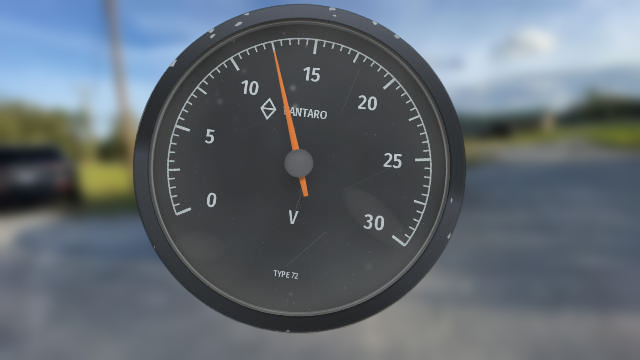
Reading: 12.5 V
